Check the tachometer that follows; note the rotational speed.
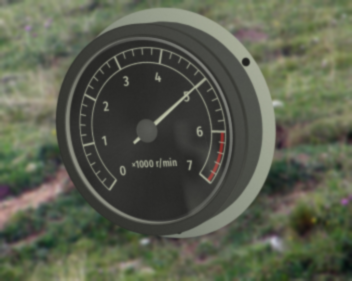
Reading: 5000 rpm
